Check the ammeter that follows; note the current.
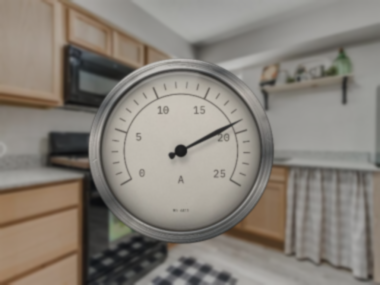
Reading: 19 A
